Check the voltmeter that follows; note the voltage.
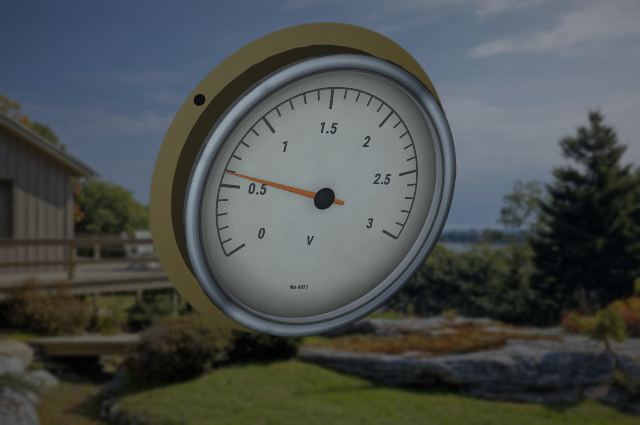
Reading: 0.6 V
